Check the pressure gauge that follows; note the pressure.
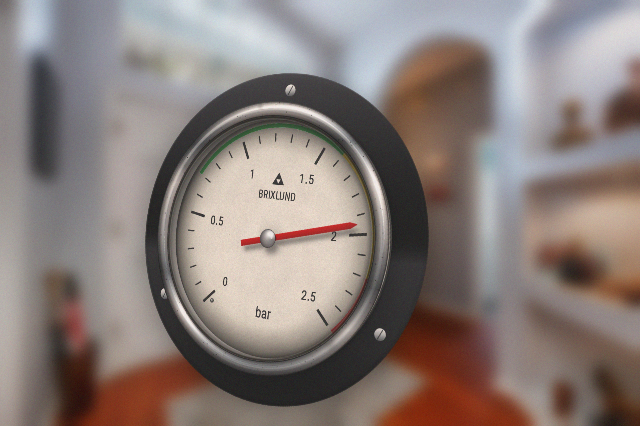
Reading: 1.95 bar
